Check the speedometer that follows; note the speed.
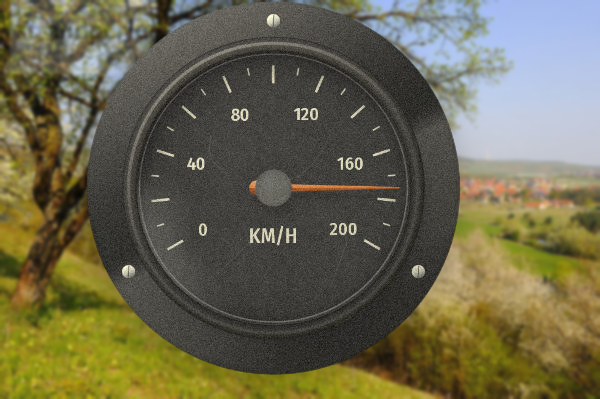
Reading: 175 km/h
